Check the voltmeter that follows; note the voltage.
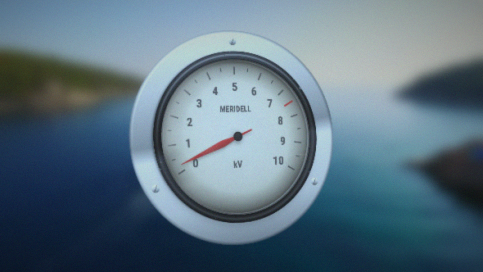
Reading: 0.25 kV
